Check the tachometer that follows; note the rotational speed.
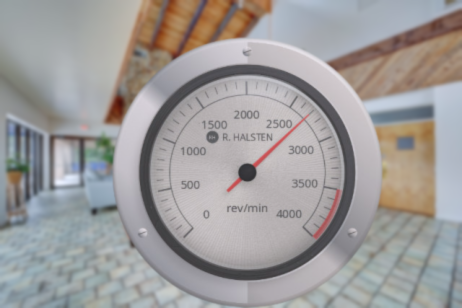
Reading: 2700 rpm
